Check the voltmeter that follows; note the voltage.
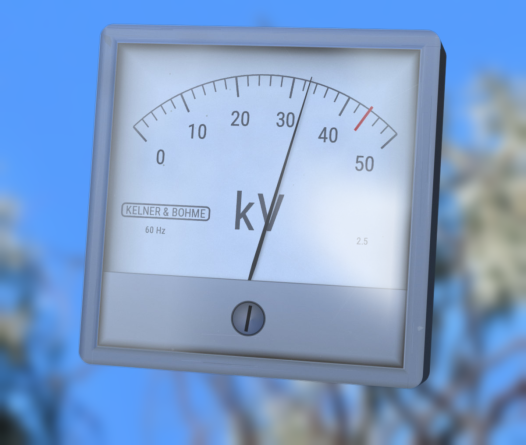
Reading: 33 kV
